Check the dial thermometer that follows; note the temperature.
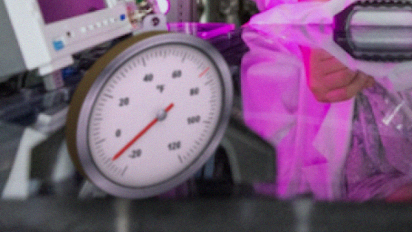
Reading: -10 °F
